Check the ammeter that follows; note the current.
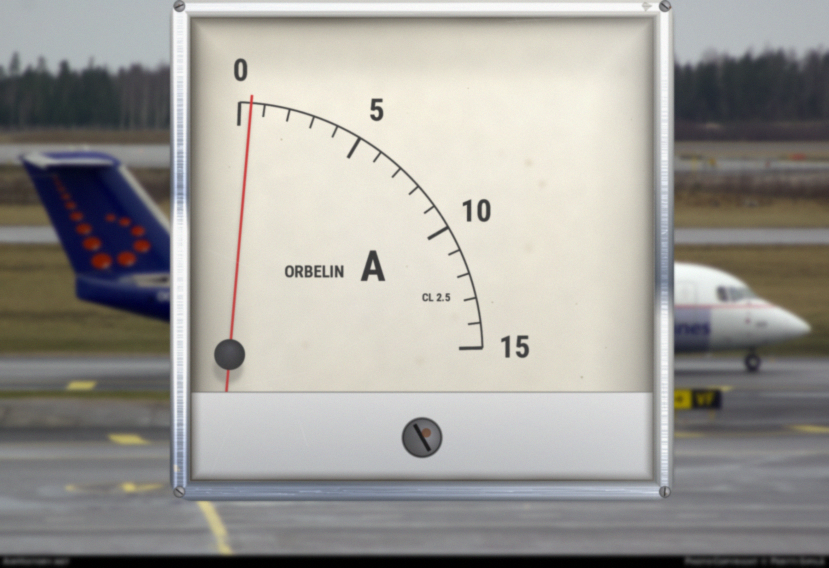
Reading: 0.5 A
